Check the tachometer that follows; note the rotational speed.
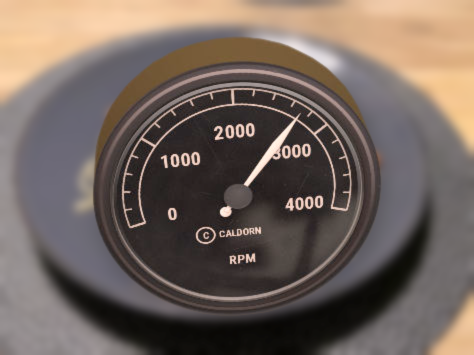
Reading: 2700 rpm
